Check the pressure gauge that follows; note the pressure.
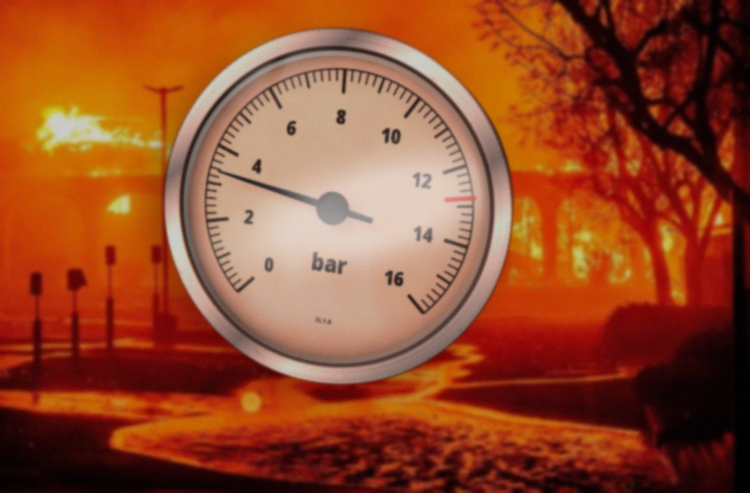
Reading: 3.4 bar
